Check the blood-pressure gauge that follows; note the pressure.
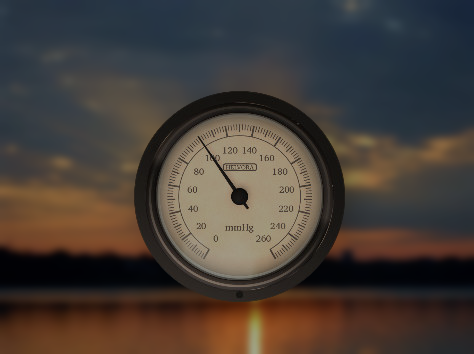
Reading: 100 mmHg
